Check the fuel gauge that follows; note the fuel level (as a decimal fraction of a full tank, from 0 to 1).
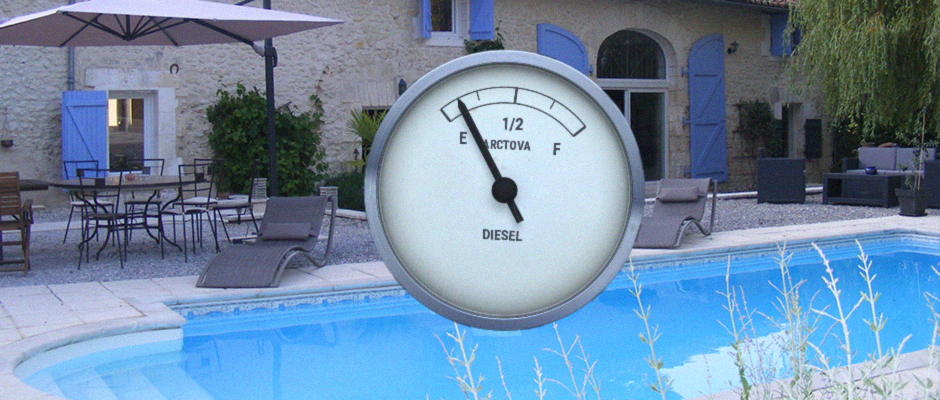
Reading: 0.125
